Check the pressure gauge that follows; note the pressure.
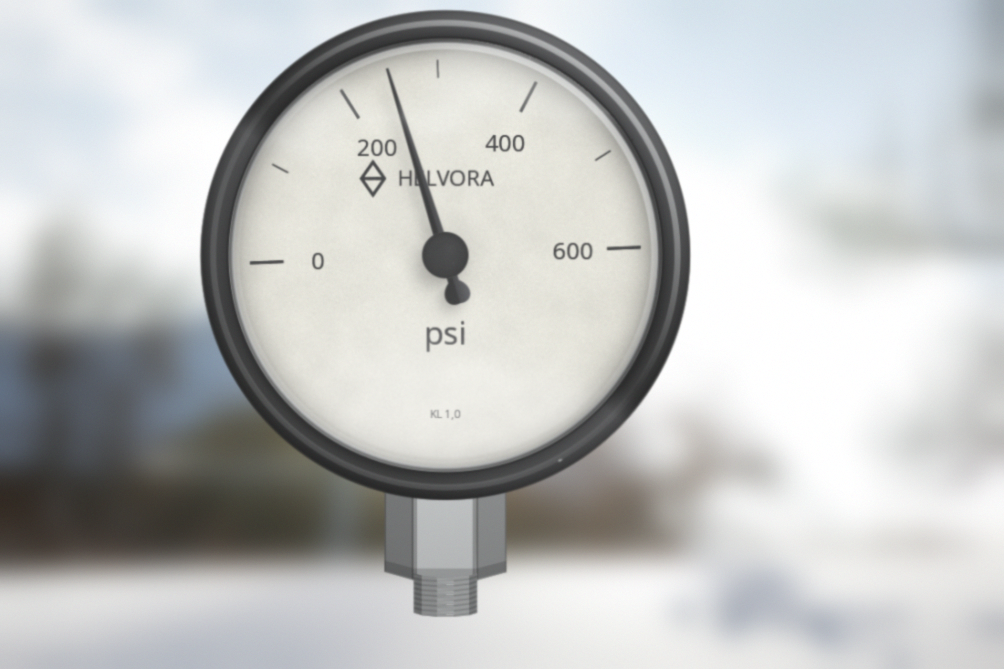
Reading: 250 psi
